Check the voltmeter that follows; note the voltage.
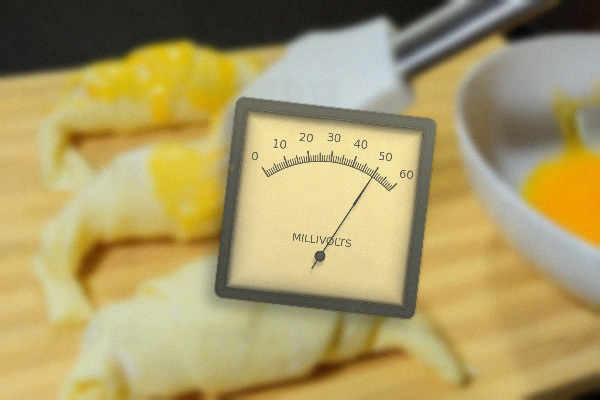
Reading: 50 mV
